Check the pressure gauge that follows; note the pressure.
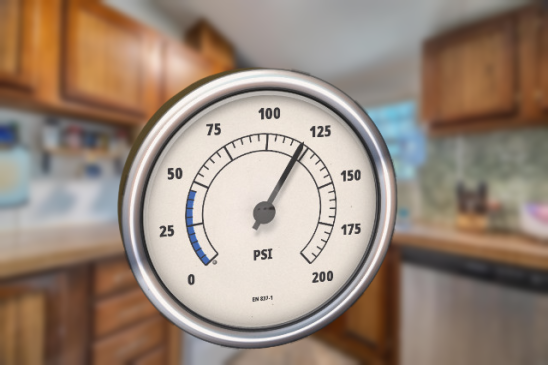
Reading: 120 psi
